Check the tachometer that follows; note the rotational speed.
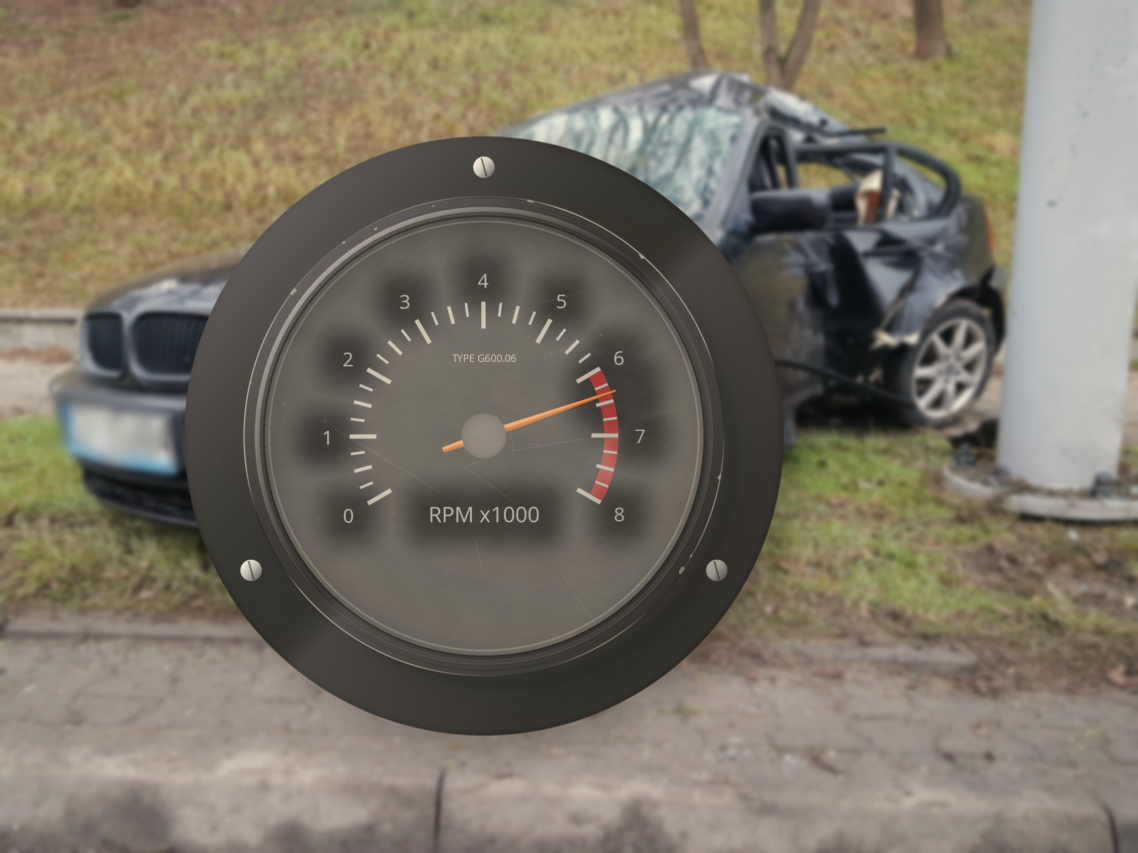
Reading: 6375 rpm
